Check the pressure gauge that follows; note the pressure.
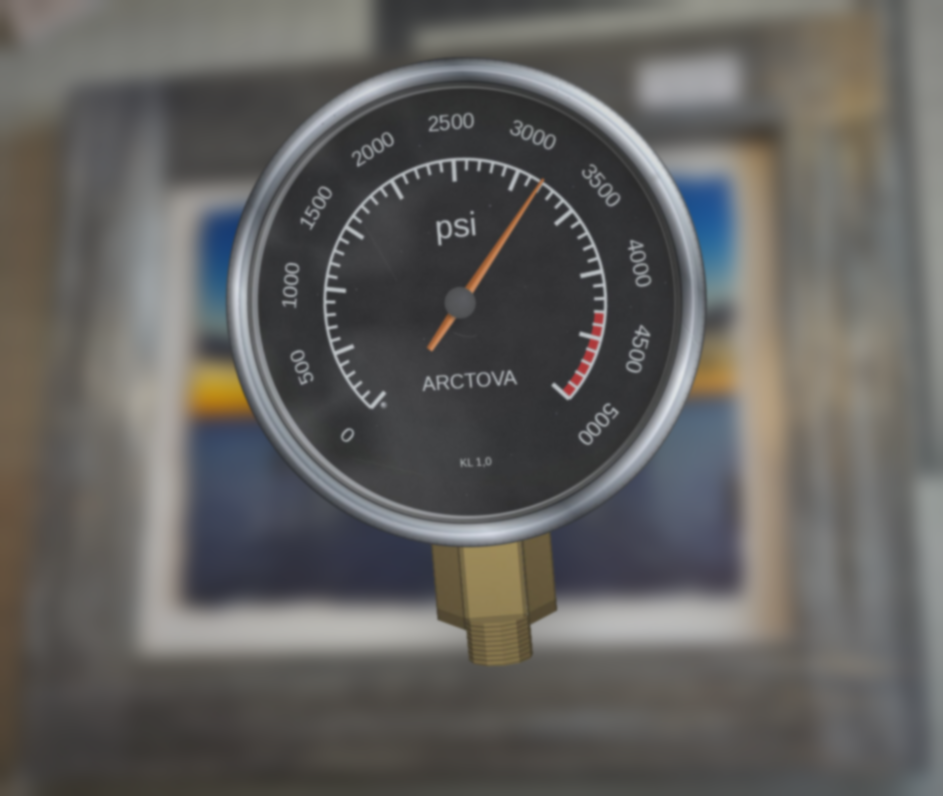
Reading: 3200 psi
